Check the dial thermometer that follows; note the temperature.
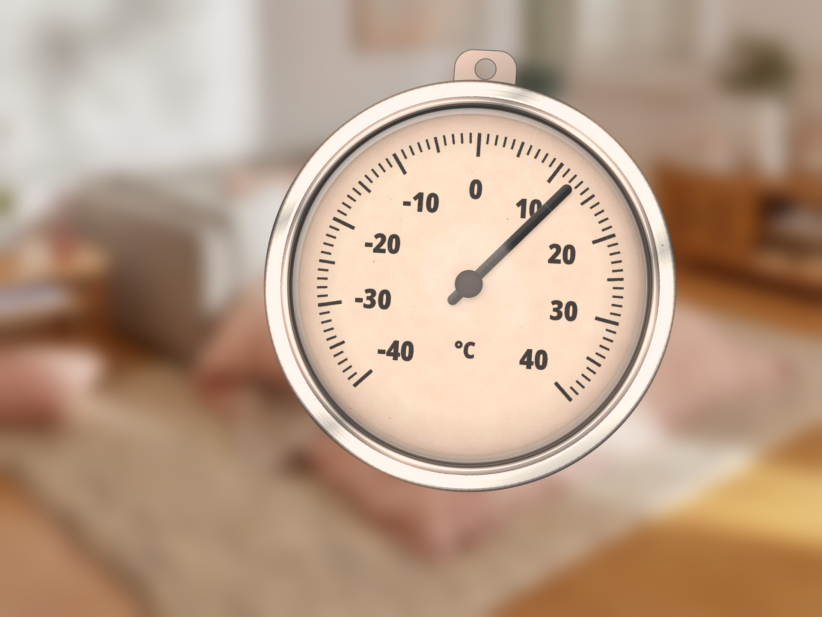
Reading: 12.5 °C
